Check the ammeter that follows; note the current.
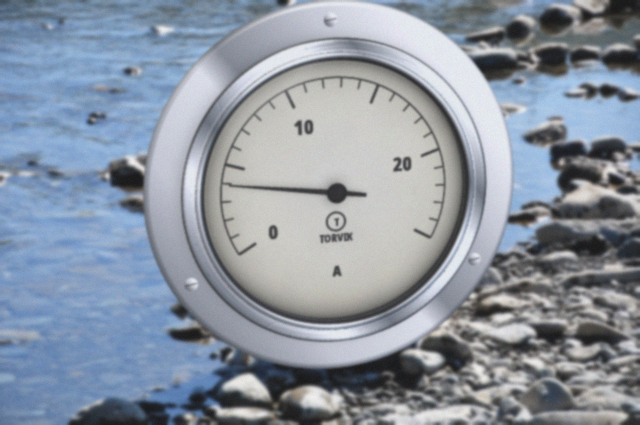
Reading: 4 A
